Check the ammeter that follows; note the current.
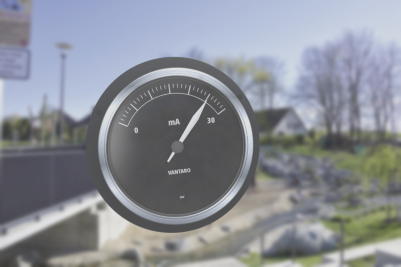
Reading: 25 mA
